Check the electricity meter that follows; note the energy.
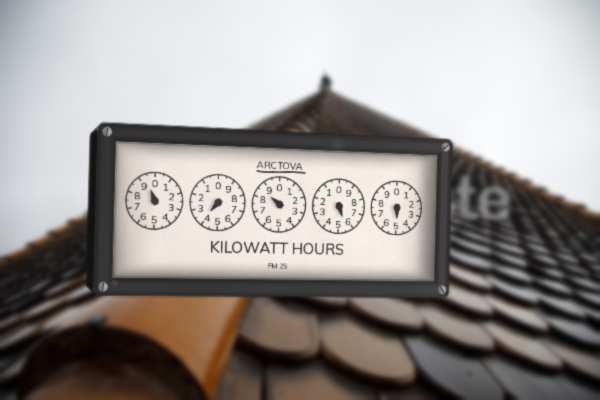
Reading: 93855 kWh
